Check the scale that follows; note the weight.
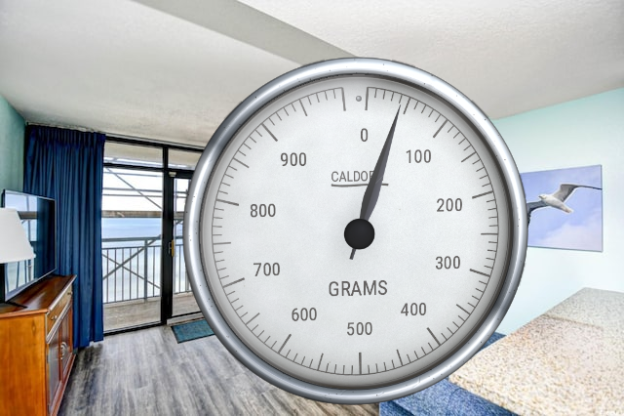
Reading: 40 g
